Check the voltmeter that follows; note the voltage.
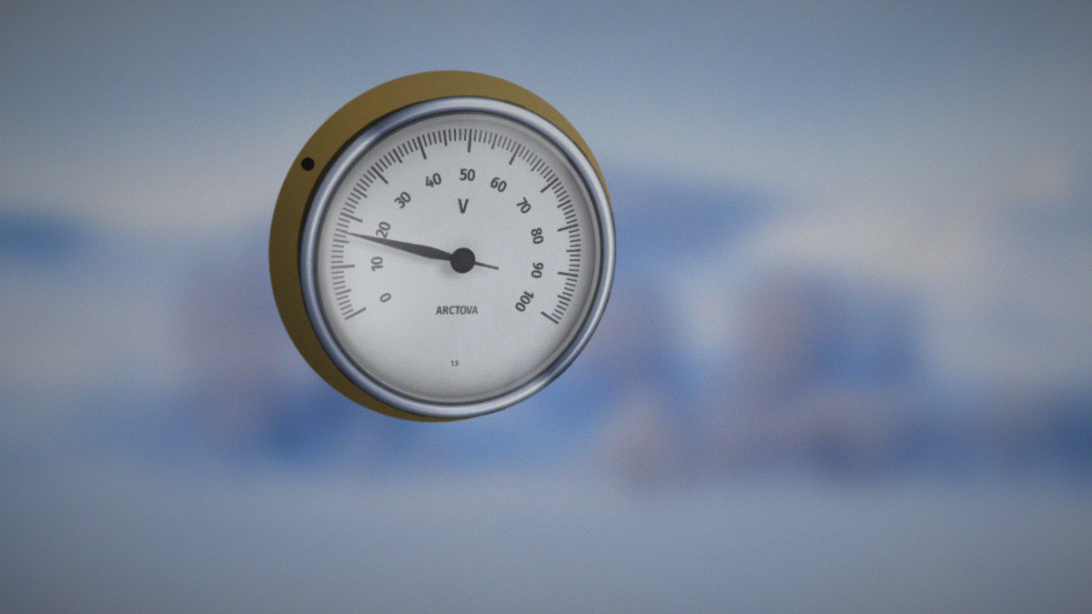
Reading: 17 V
